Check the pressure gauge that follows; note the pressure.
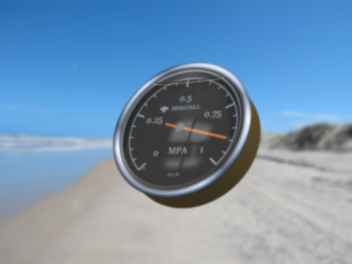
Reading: 0.9 MPa
